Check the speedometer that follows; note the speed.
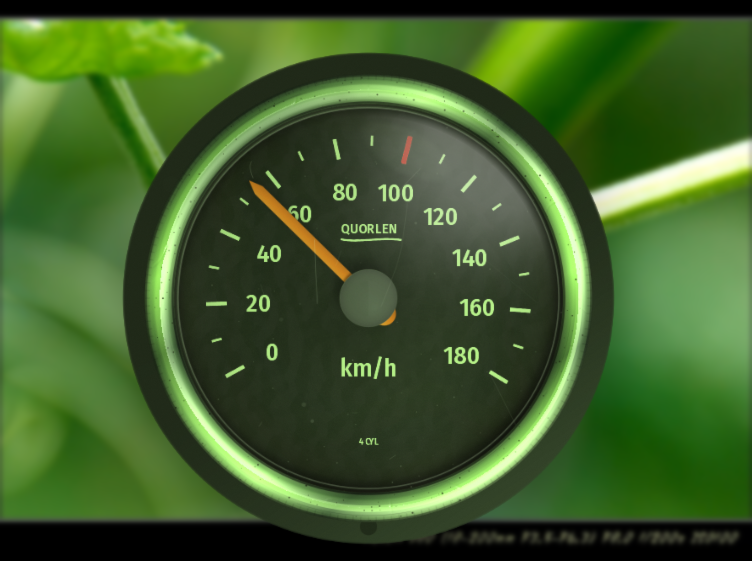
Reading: 55 km/h
